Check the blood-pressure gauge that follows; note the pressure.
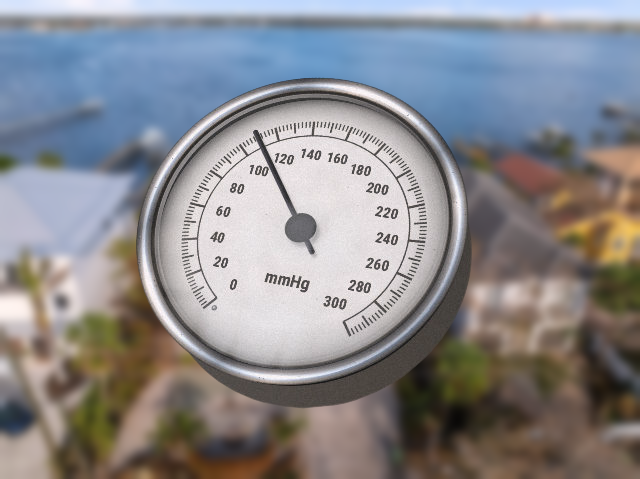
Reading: 110 mmHg
